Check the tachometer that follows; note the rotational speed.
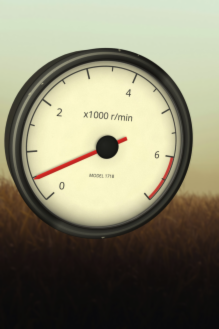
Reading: 500 rpm
